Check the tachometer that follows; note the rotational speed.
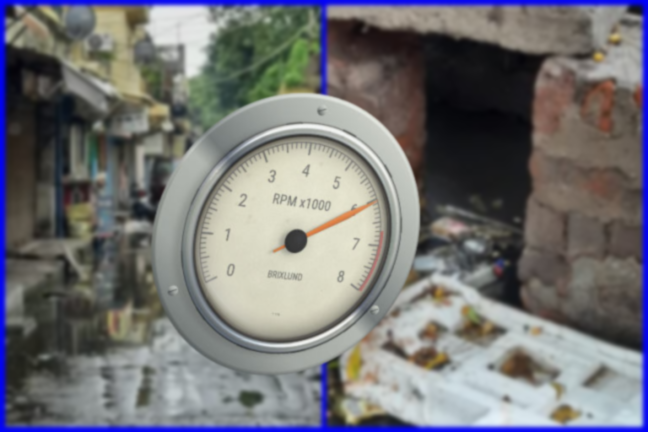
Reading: 6000 rpm
